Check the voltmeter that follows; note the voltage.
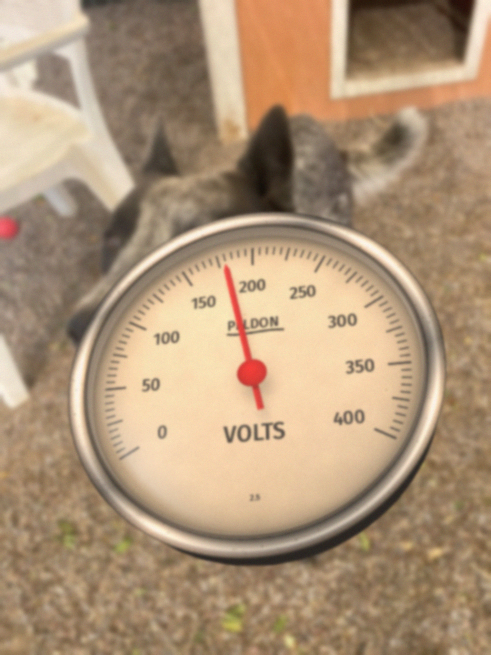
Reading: 180 V
